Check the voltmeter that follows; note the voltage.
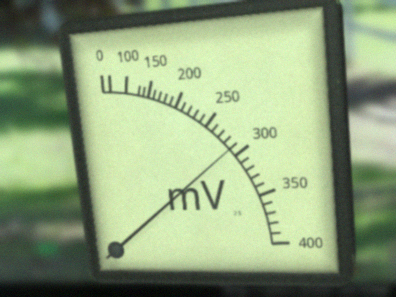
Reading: 290 mV
